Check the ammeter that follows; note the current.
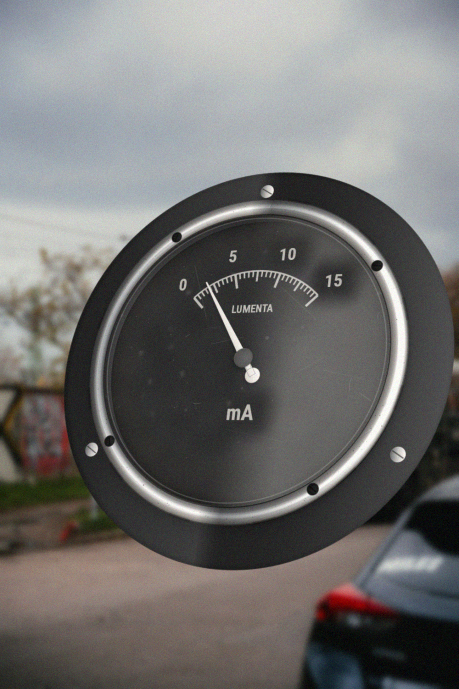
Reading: 2 mA
